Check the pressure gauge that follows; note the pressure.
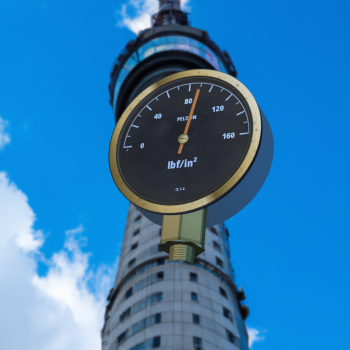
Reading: 90 psi
